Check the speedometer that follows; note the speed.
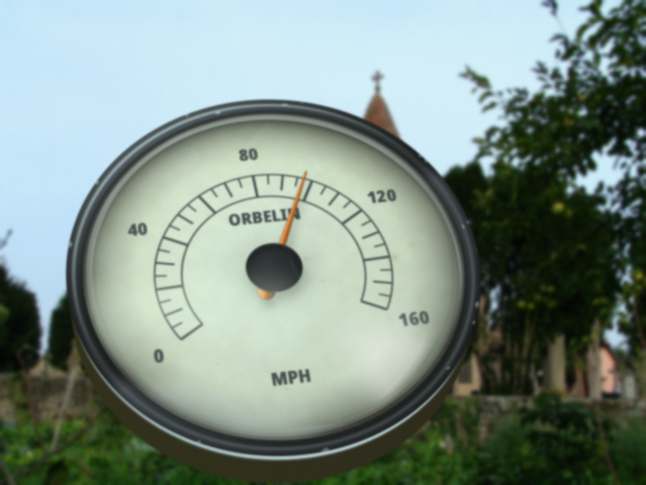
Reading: 97.5 mph
